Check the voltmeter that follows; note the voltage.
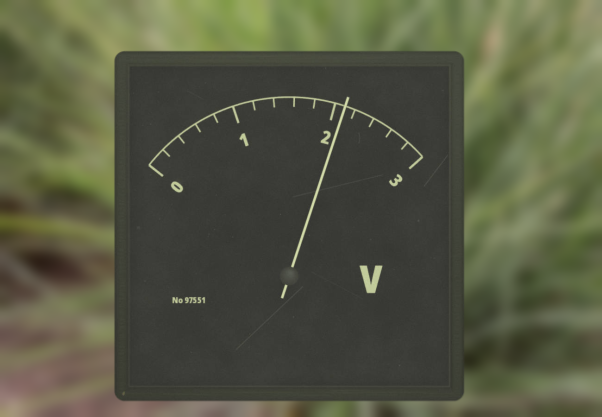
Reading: 2.1 V
